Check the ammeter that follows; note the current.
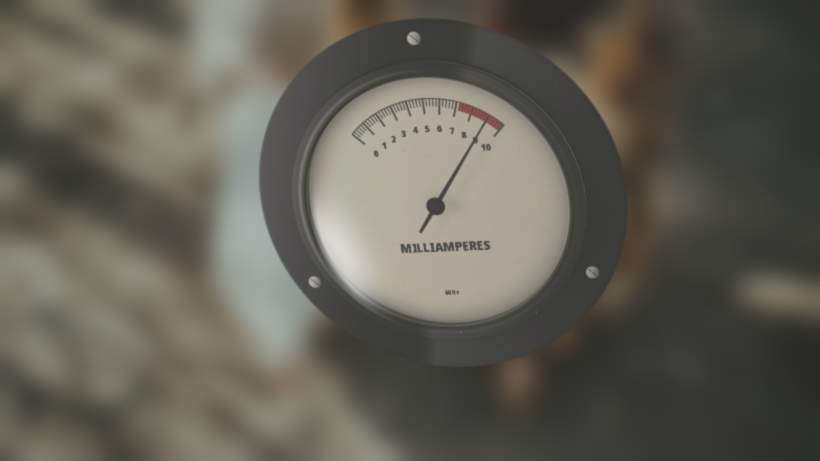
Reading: 9 mA
